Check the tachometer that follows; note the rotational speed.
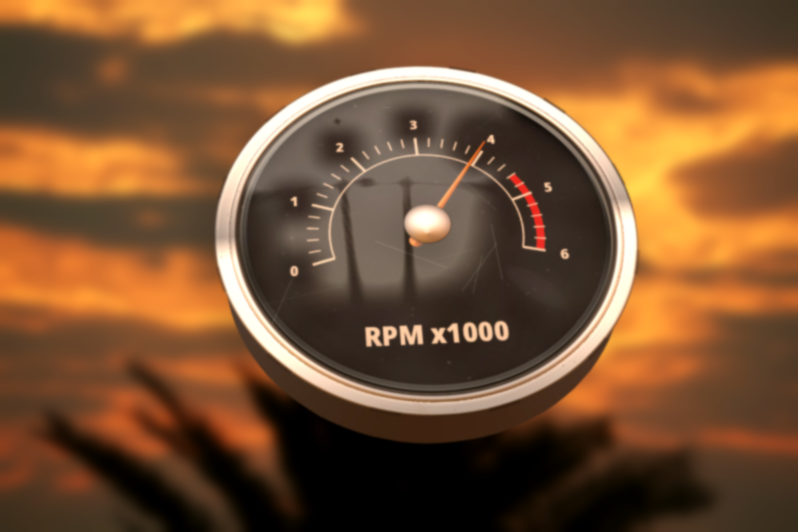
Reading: 4000 rpm
